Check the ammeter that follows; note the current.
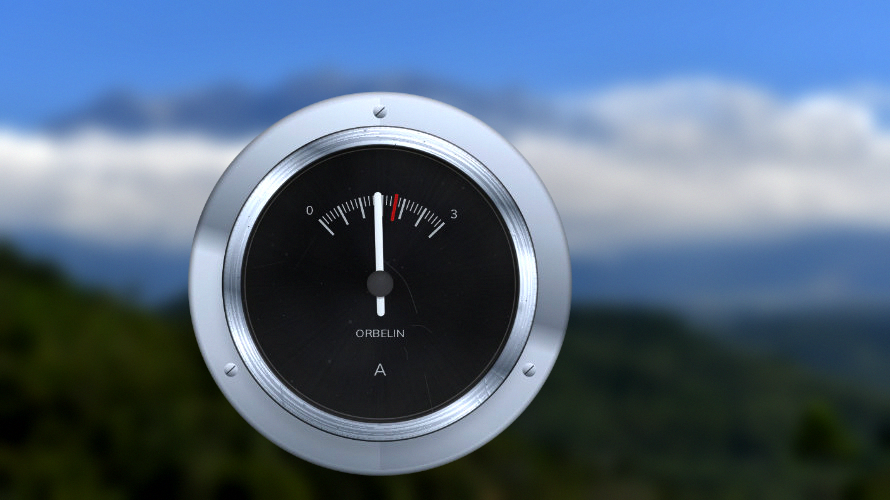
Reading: 1.4 A
